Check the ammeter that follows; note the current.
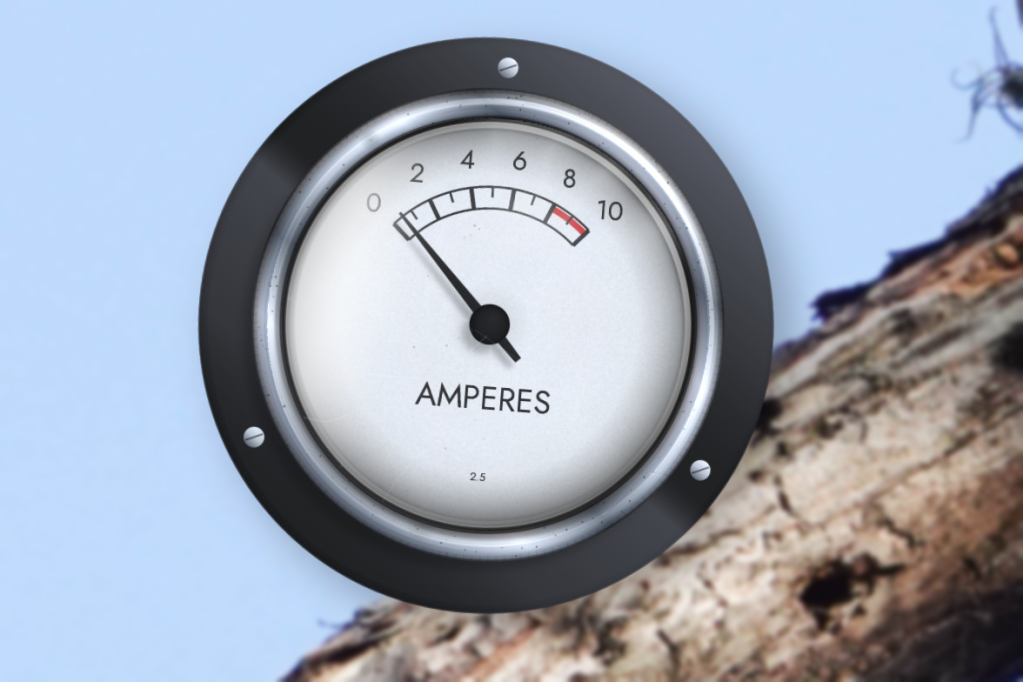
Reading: 0.5 A
